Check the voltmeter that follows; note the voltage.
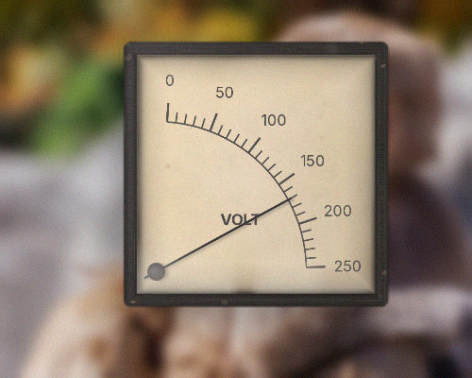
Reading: 170 V
